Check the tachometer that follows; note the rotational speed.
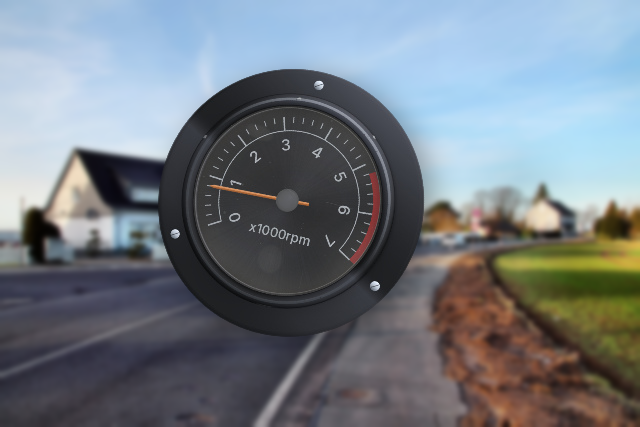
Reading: 800 rpm
